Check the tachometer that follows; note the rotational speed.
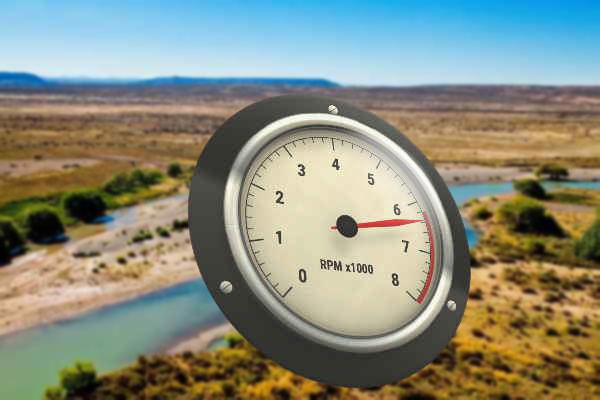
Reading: 6400 rpm
